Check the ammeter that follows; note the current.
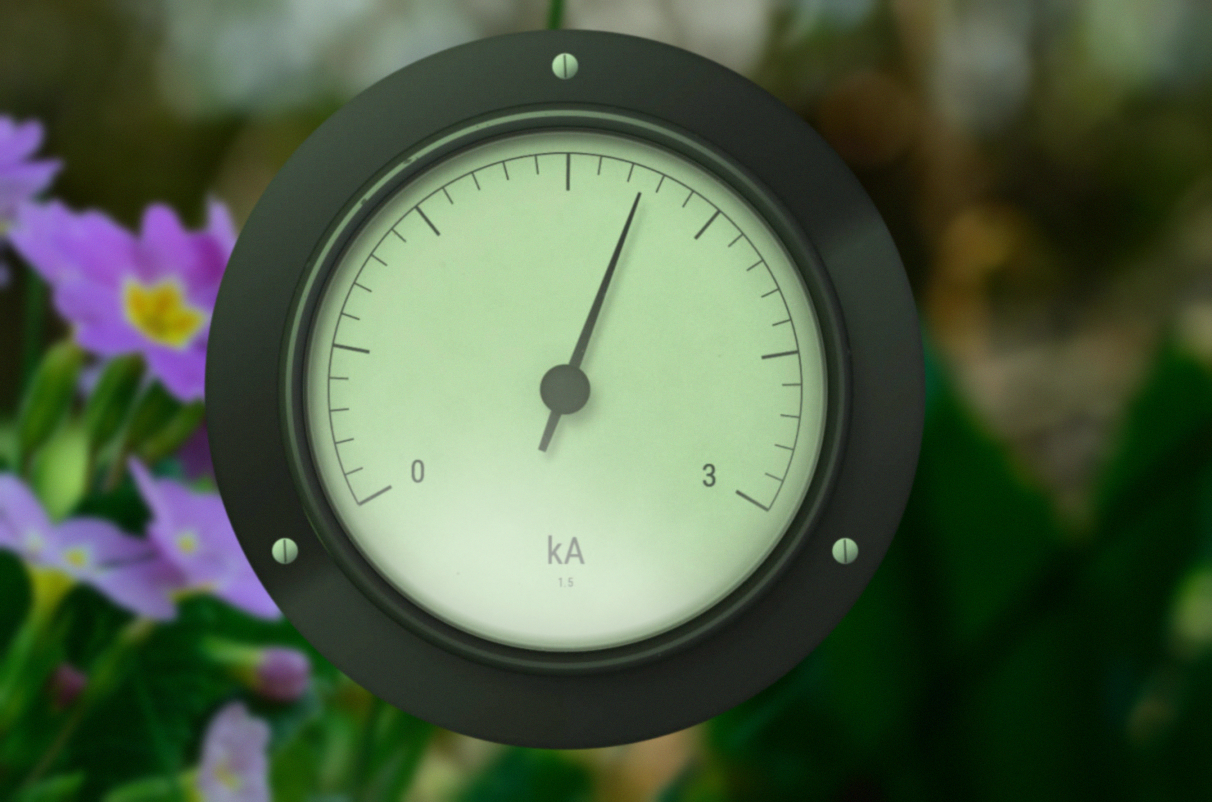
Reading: 1.75 kA
